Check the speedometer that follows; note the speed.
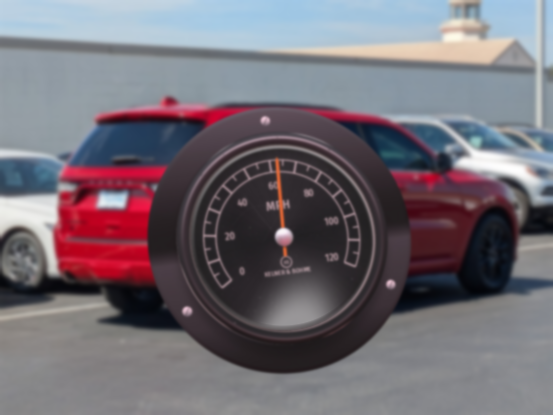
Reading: 62.5 mph
